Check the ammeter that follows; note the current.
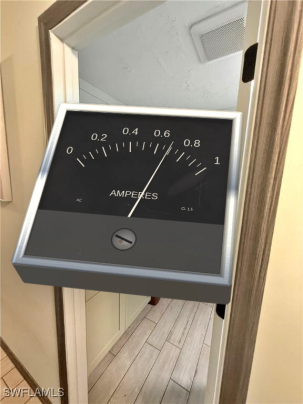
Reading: 0.7 A
